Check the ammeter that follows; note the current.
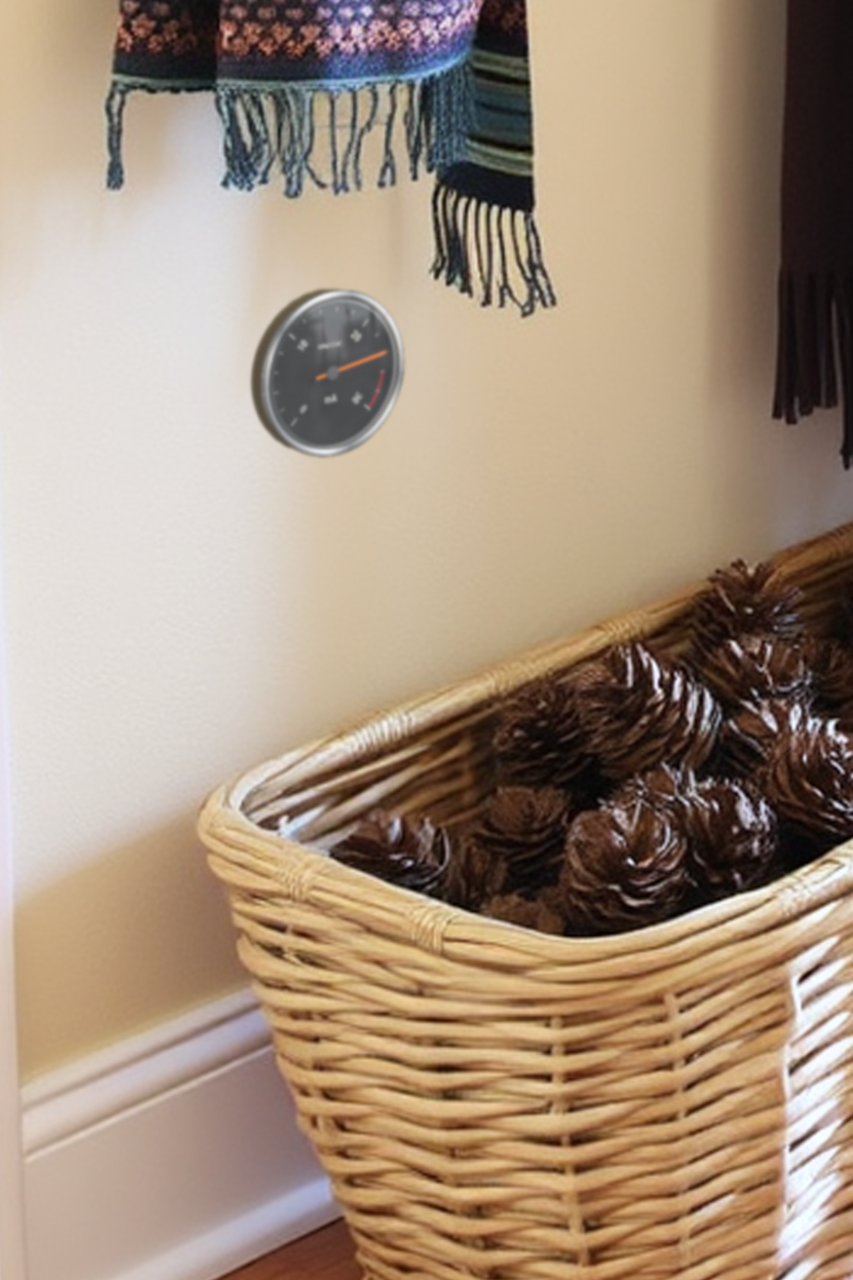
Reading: 24 mA
